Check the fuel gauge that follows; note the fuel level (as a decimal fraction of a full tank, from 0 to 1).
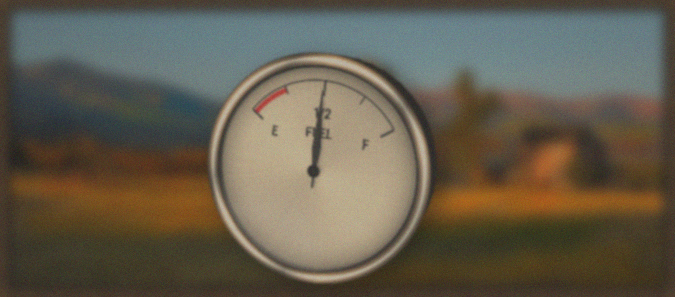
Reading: 0.5
